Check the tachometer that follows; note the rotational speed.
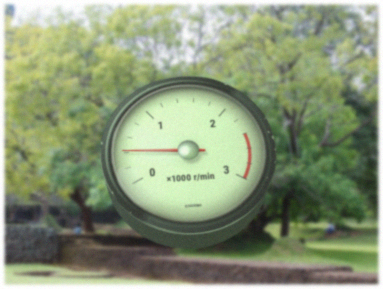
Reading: 400 rpm
